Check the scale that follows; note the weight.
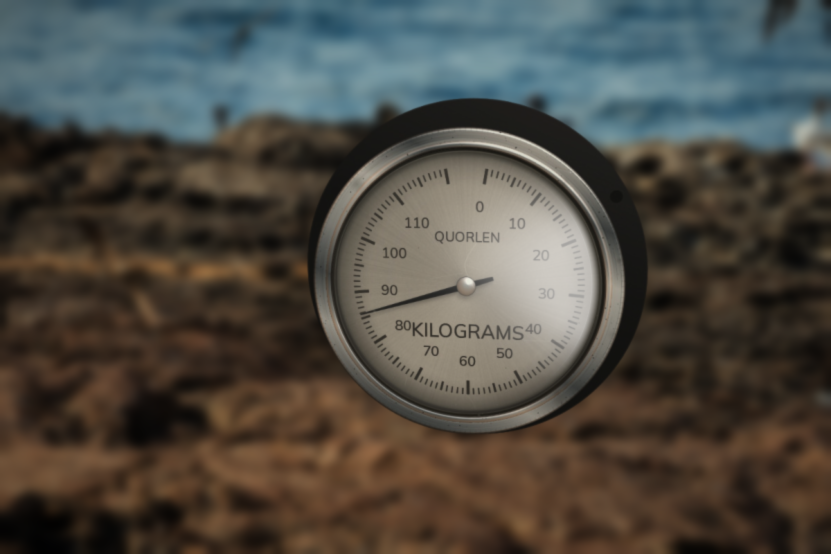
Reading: 86 kg
